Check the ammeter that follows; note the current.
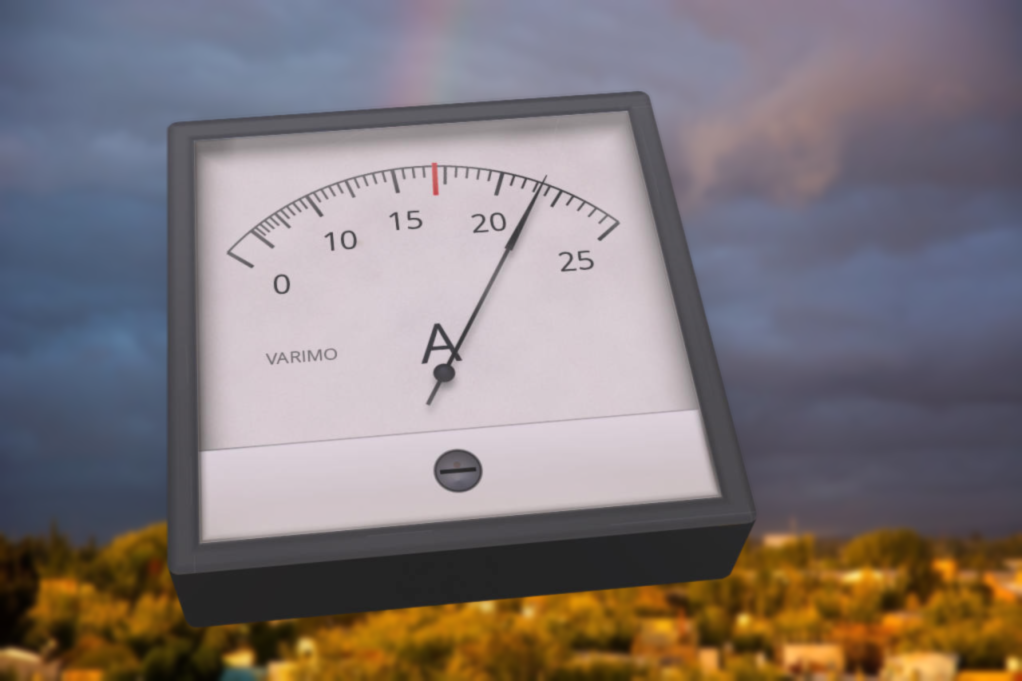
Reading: 21.75 A
